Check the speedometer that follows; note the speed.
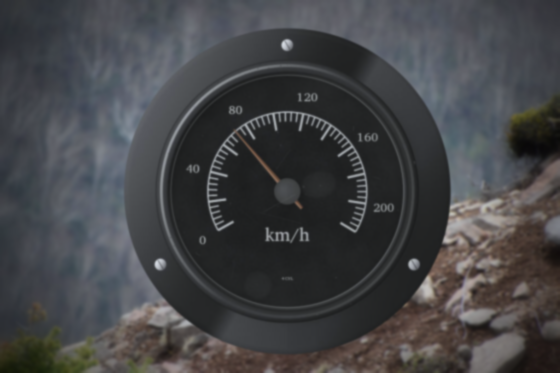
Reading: 72 km/h
